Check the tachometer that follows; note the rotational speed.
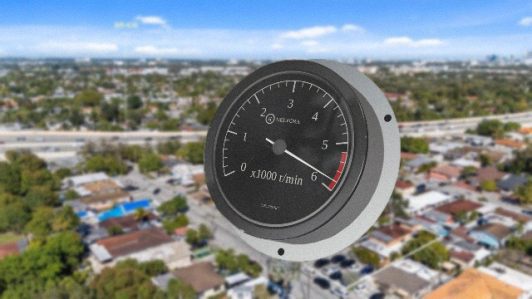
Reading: 5800 rpm
